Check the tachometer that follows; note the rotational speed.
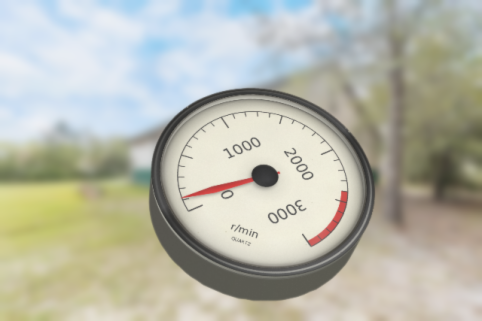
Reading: 100 rpm
